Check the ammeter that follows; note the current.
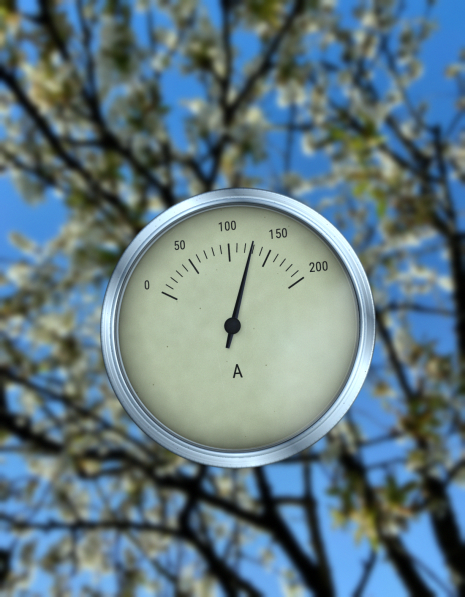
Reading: 130 A
